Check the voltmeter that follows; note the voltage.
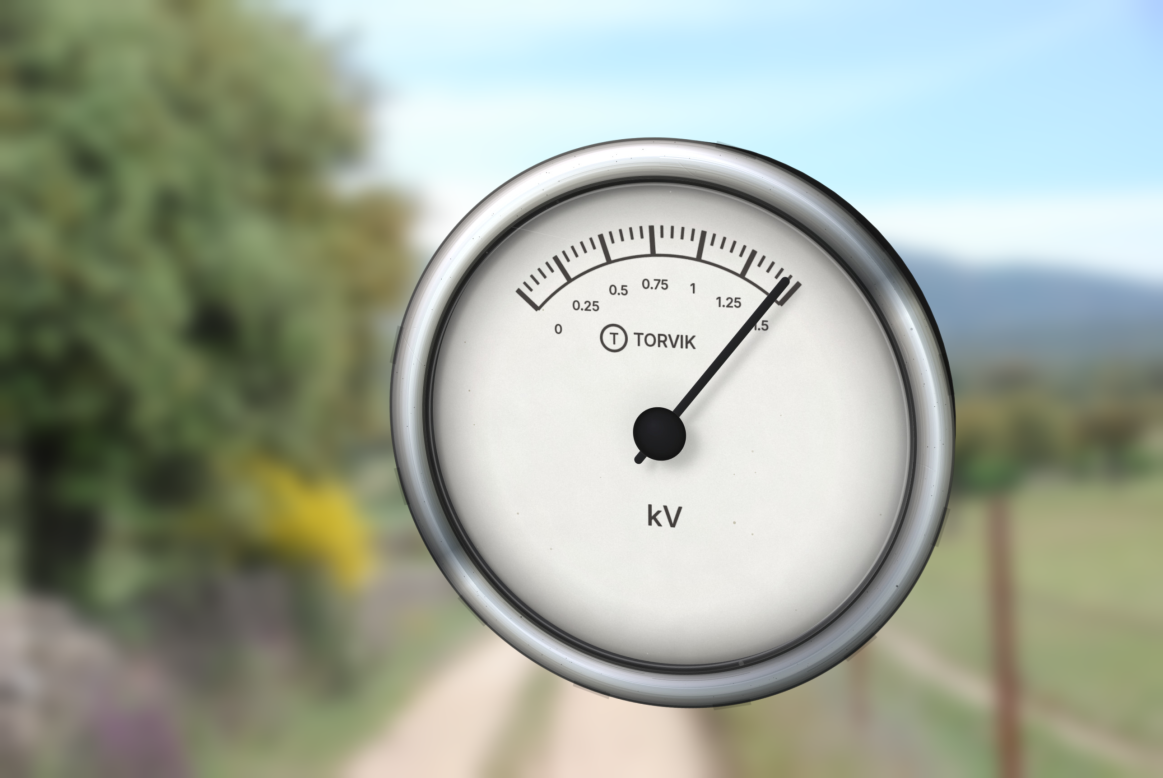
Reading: 1.45 kV
